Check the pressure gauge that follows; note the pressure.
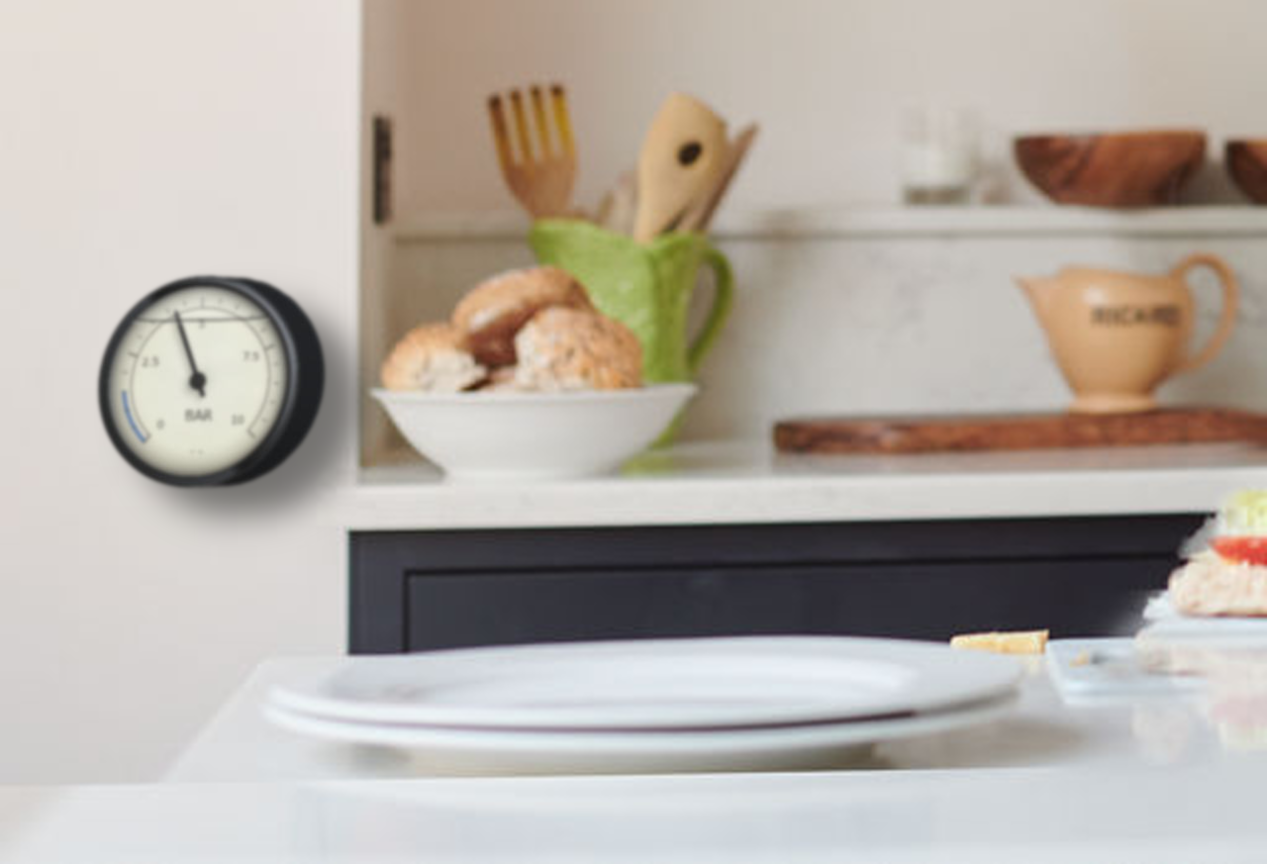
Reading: 4.25 bar
